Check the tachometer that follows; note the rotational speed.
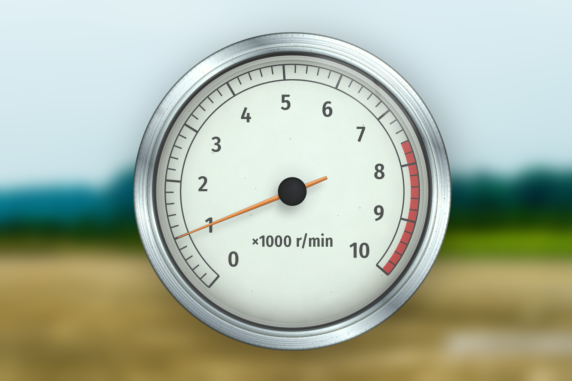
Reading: 1000 rpm
